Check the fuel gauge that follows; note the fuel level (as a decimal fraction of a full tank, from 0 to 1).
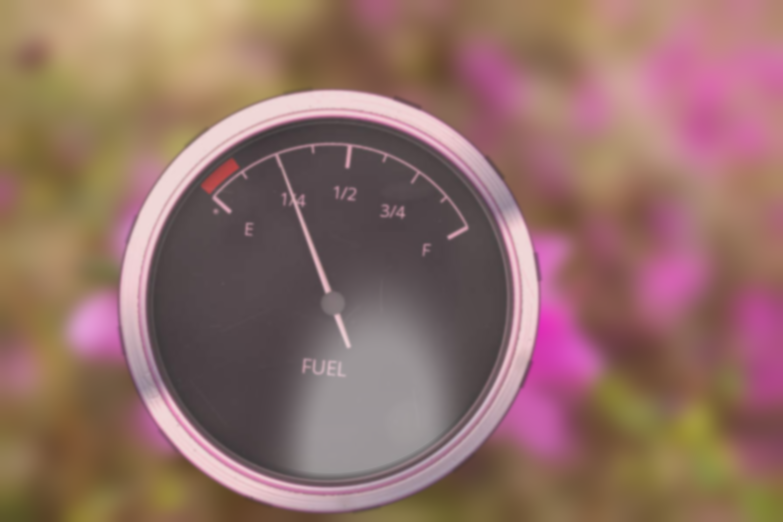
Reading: 0.25
